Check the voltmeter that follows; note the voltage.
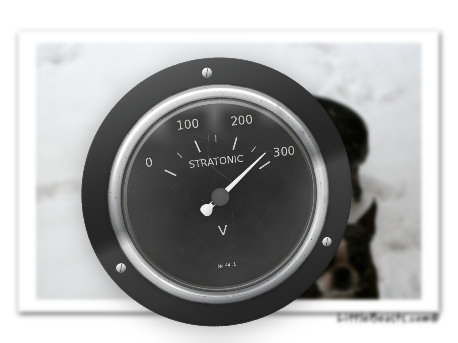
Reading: 275 V
